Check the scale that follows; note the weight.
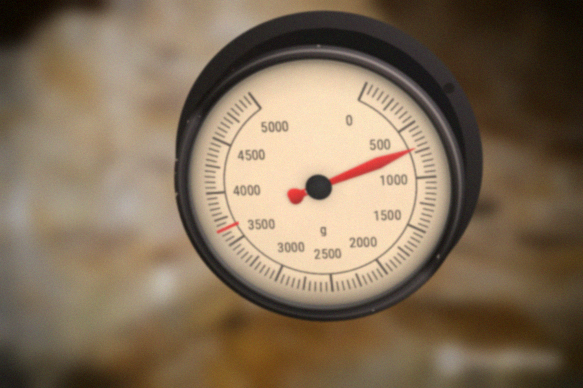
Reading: 700 g
